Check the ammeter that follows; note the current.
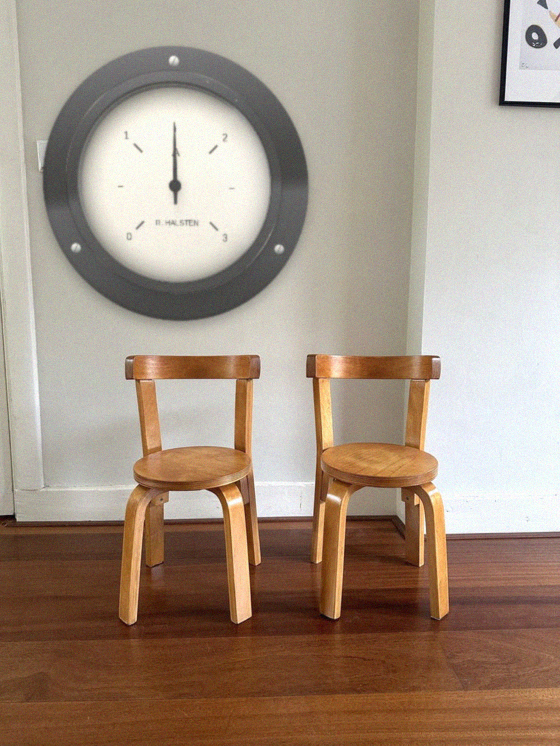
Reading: 1.5 A
